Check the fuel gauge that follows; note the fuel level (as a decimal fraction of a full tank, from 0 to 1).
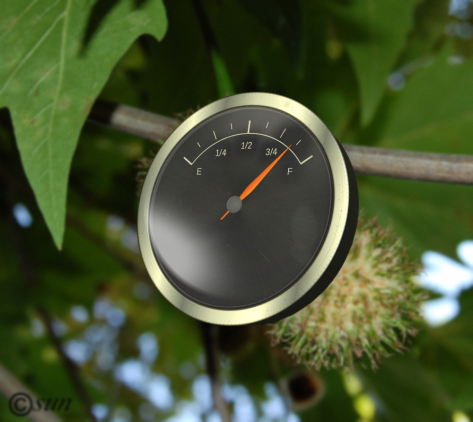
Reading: 0.875
